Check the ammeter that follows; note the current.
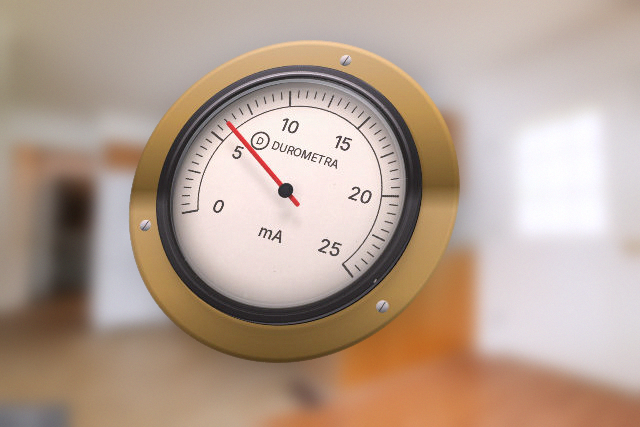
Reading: 6 mA
